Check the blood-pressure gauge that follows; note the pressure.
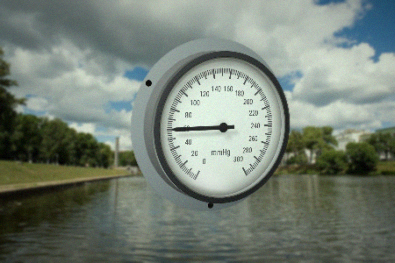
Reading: 60 mmHg
